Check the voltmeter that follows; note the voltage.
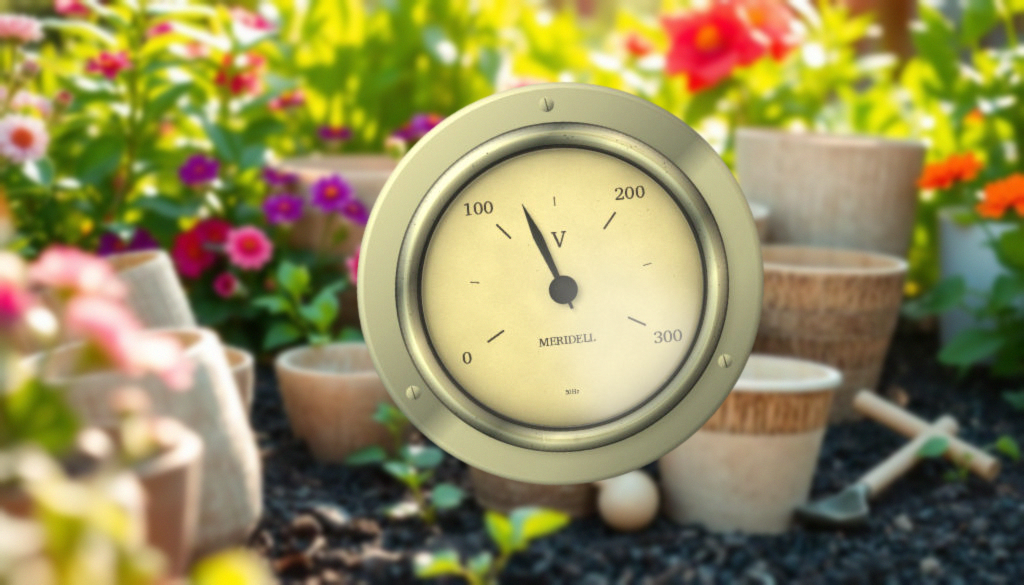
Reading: 125 V
